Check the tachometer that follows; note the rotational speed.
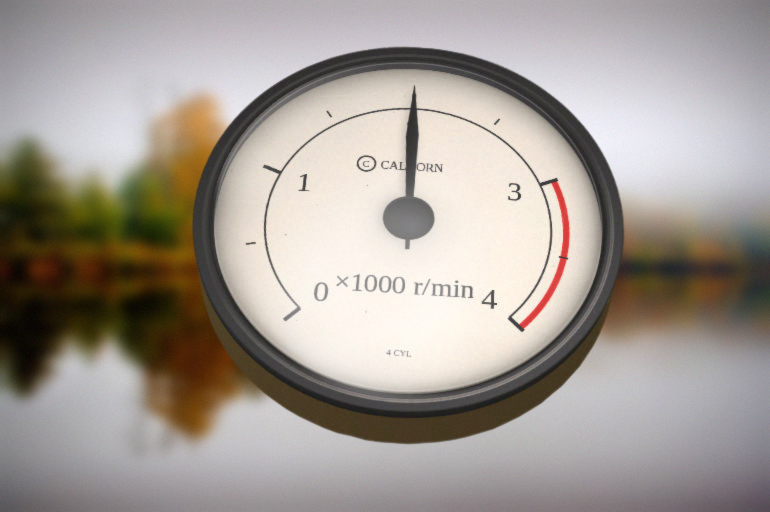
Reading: 2000 rpm
